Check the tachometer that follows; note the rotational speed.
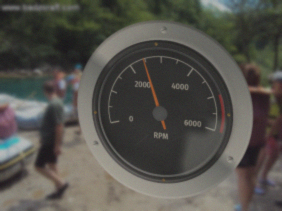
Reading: 2500 rpm
